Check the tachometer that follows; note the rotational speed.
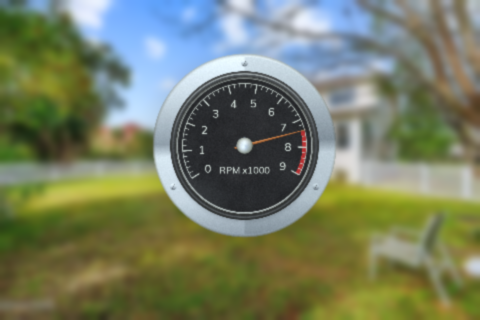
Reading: 7400 rpm
